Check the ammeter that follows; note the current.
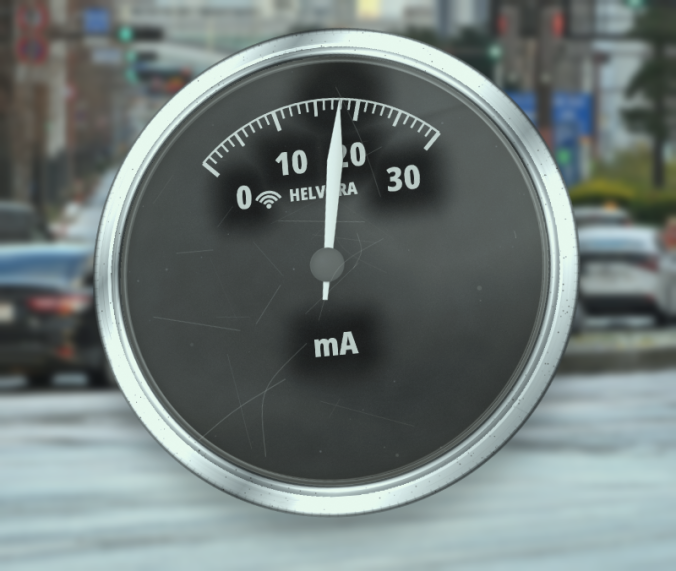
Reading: 18 mA
